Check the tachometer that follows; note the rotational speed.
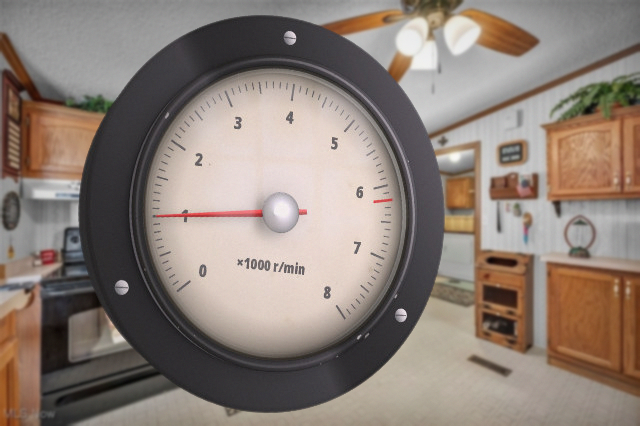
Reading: 1000 rpm
